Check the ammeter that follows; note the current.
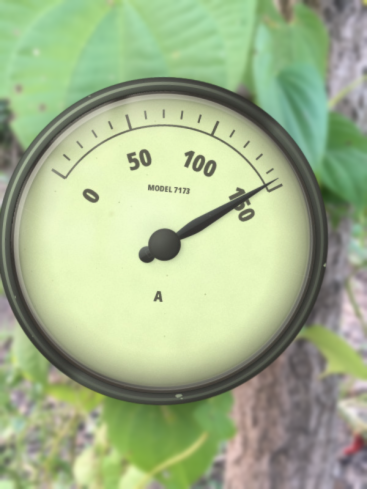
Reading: 145 A
